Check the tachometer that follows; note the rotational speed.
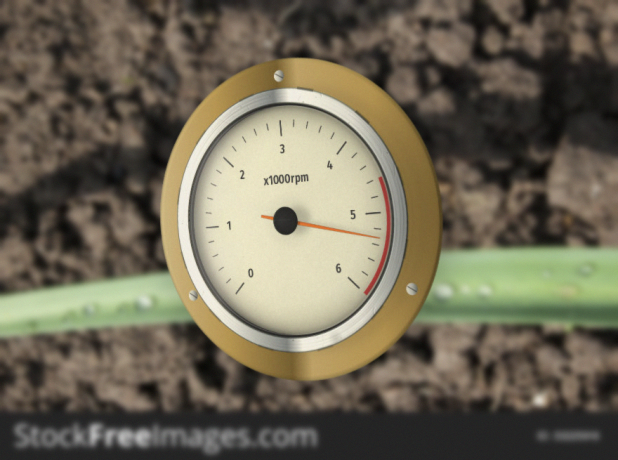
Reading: 5300 rpm
